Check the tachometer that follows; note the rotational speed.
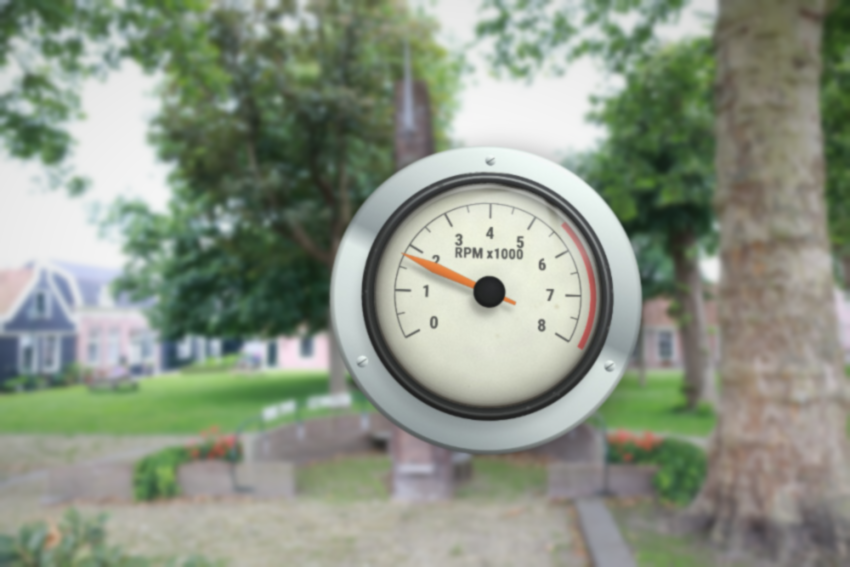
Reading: 1750 rpm
